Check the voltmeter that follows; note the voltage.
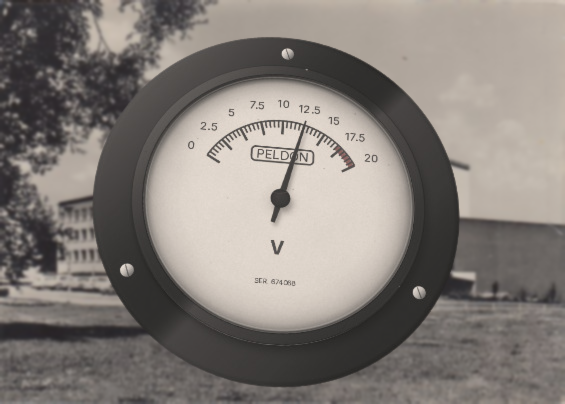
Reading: 12.5 V
